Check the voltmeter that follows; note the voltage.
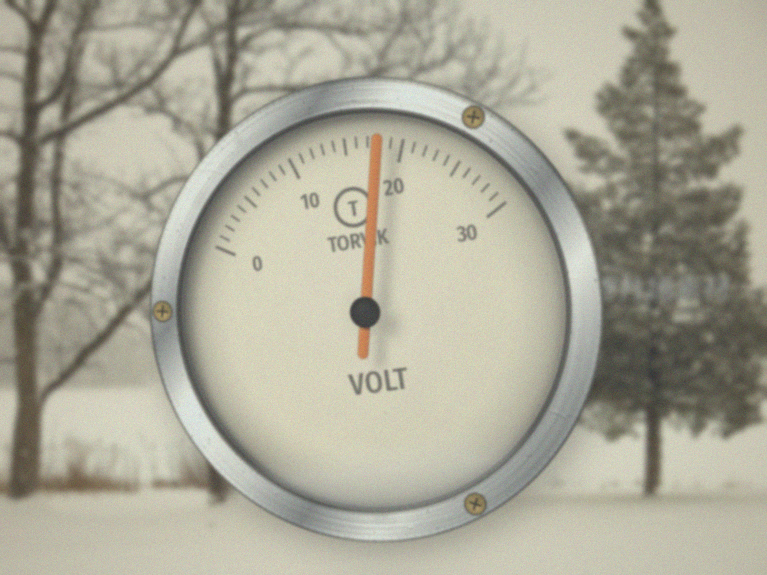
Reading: 18 V
